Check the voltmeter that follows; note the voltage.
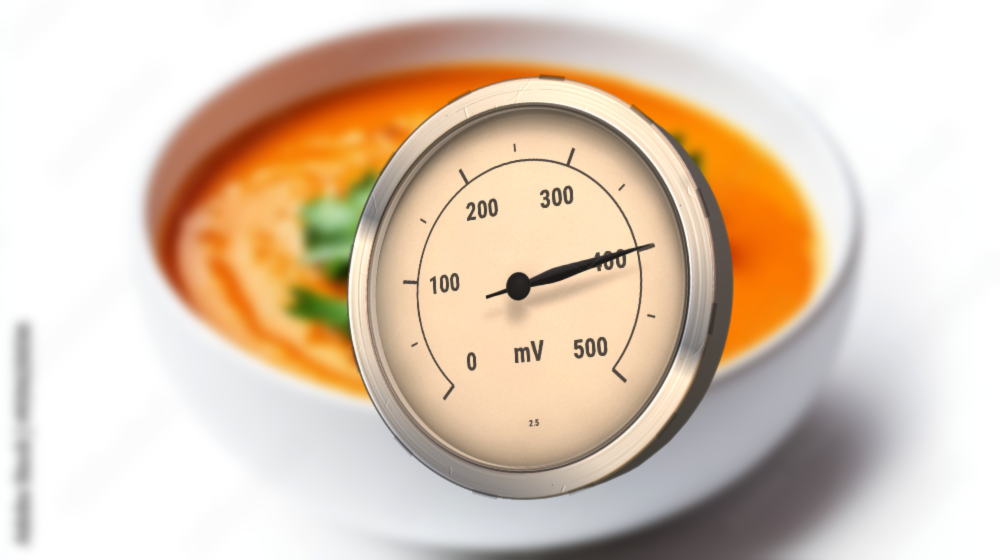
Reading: 400 mV
